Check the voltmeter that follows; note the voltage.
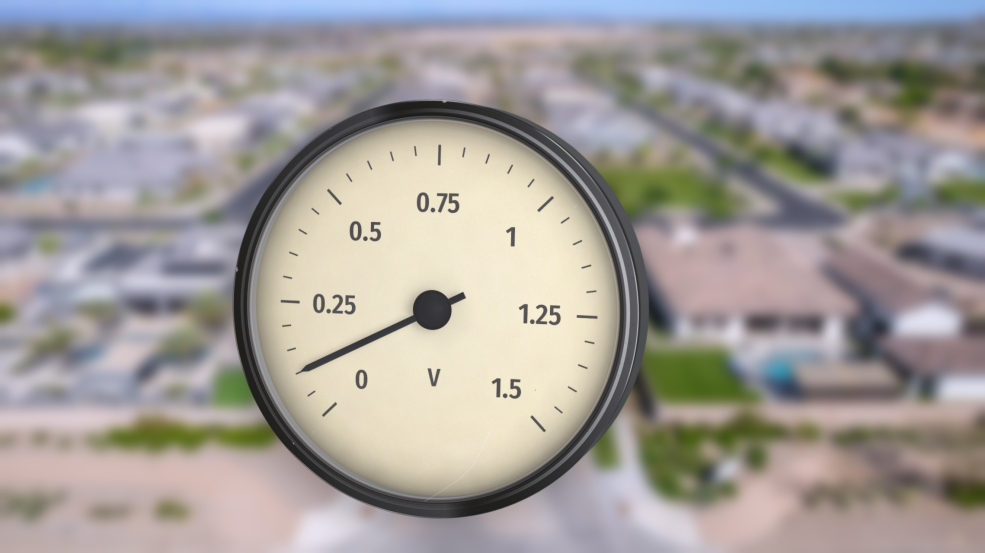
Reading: 0.1 V
